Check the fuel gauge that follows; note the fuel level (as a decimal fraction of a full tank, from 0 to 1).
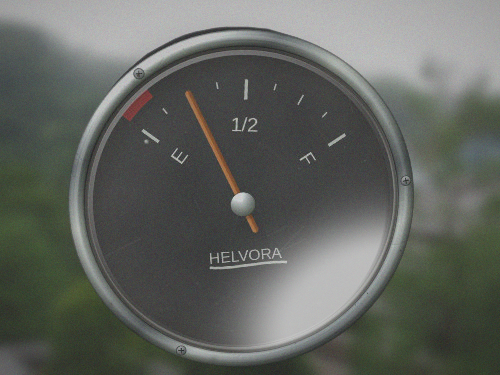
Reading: 0.25
